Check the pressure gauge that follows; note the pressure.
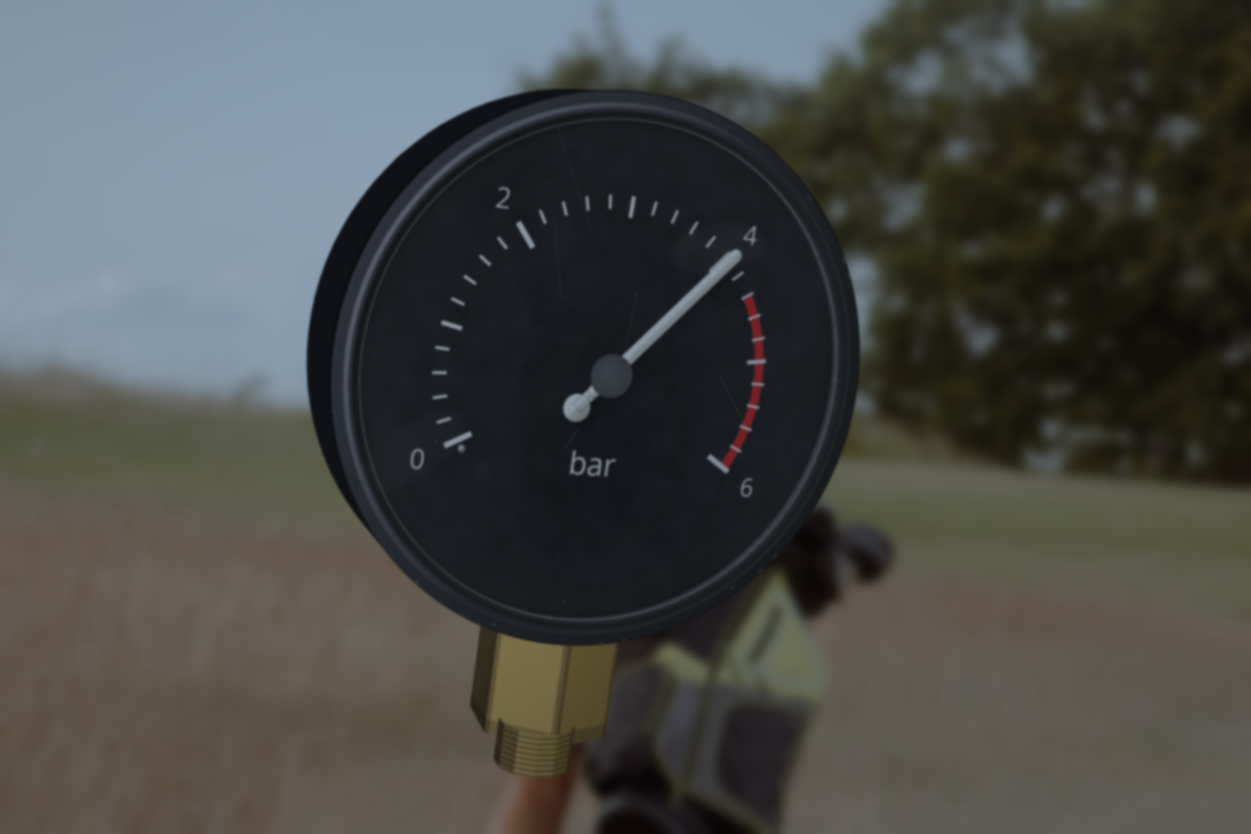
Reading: 4 bar
